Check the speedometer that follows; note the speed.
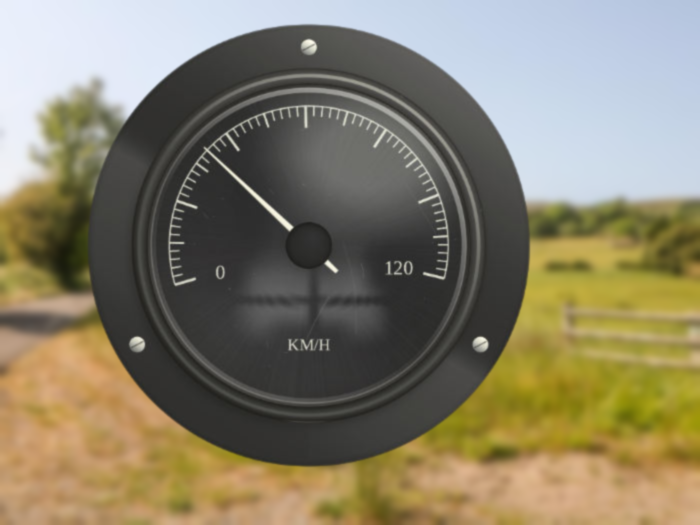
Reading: 34 km/h
